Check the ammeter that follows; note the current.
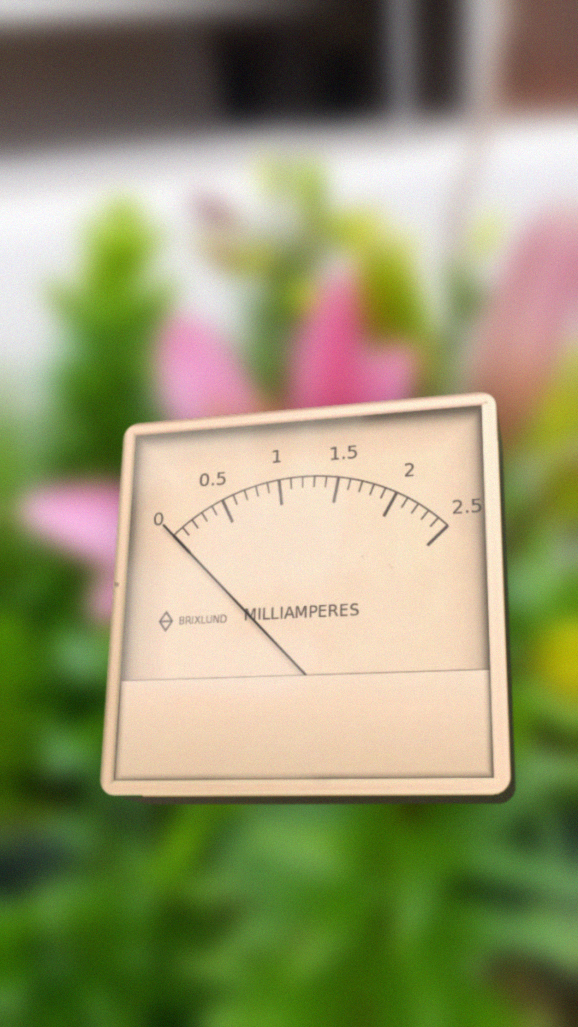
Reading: 0 mA
